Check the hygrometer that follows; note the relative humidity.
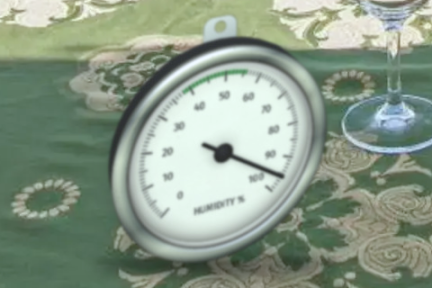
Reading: 95 %
